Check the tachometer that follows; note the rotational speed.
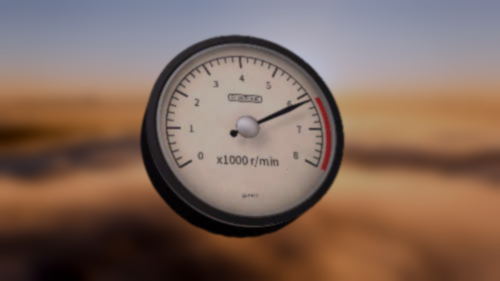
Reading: 6200 rpm
